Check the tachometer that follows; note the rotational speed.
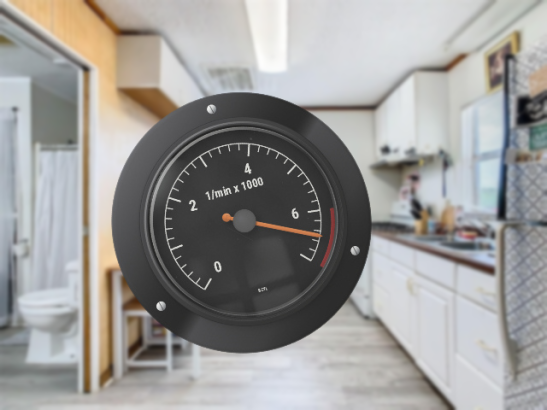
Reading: 6500 rpm
